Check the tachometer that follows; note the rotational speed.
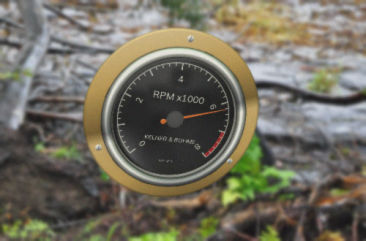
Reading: 6200 rpm
